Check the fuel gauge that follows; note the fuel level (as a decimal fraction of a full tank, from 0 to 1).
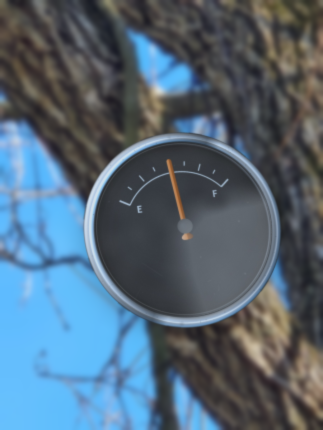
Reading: 0.5
